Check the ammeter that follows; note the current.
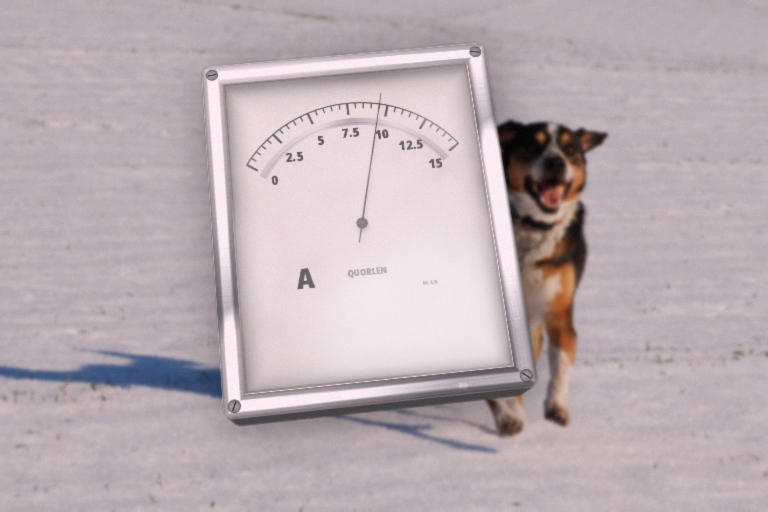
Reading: 9.5 A
